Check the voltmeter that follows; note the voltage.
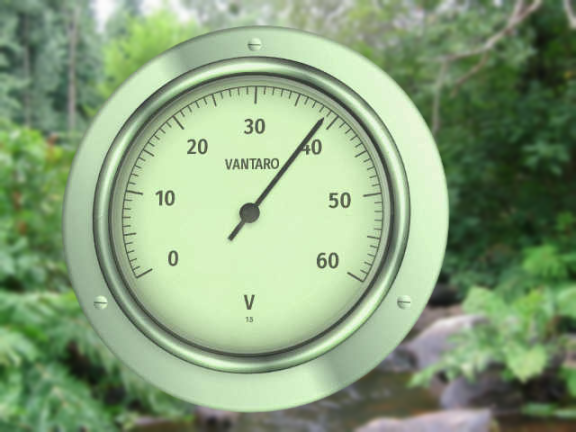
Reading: 39 V
